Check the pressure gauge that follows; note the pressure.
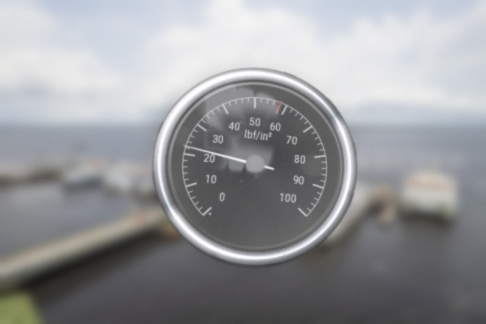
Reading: 22 psi
